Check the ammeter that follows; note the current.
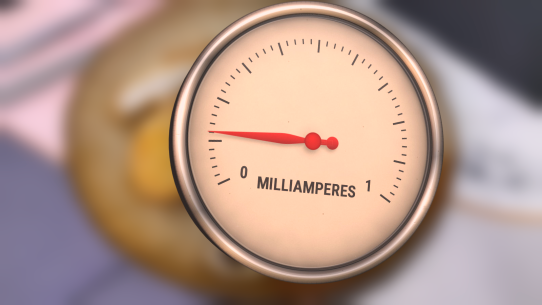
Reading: 0.12 mA
